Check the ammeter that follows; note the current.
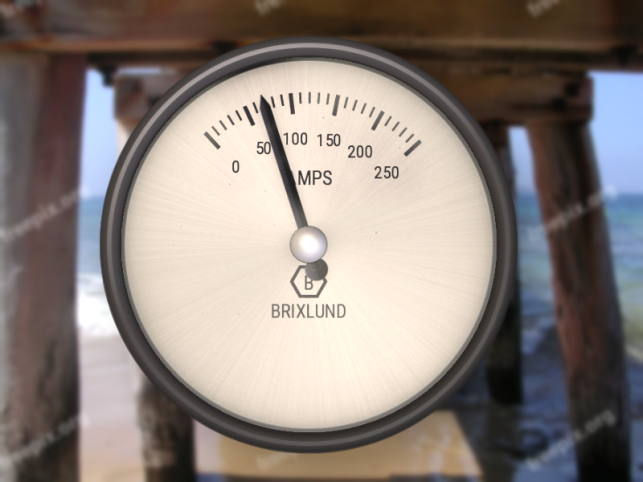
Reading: 70 A
